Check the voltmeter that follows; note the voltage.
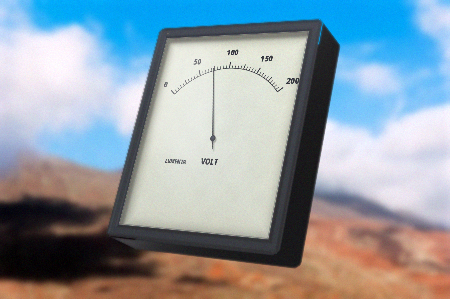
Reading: 75 V
